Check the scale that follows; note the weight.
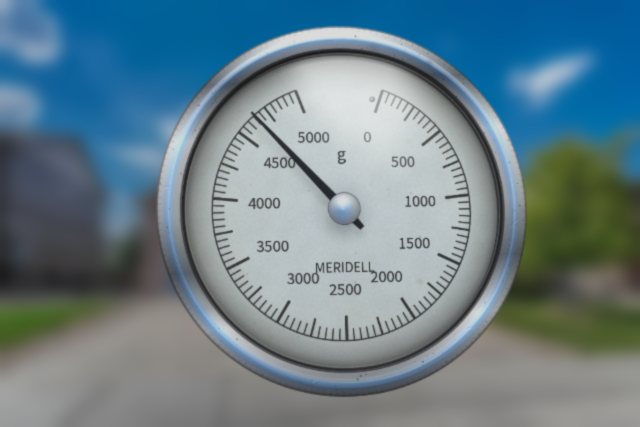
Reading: 4650 g
